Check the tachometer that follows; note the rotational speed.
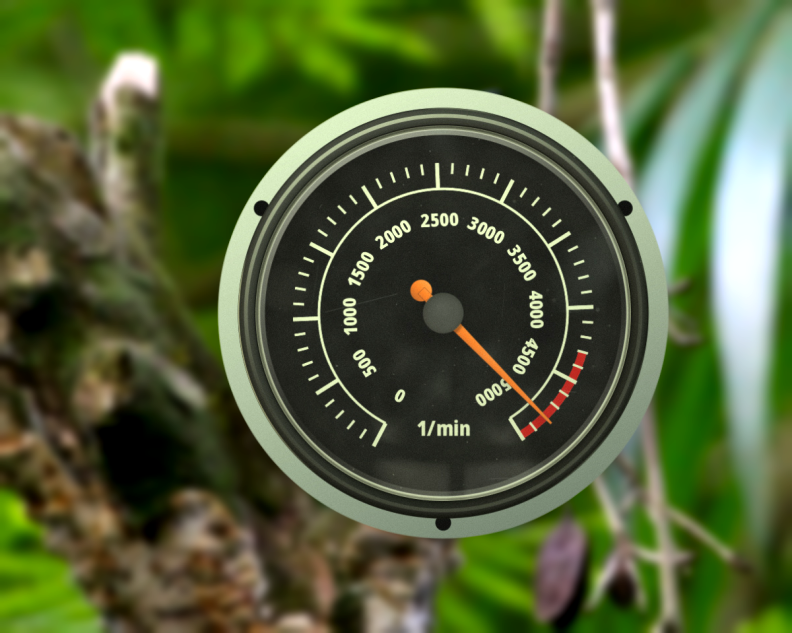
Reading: 4800 rpm
